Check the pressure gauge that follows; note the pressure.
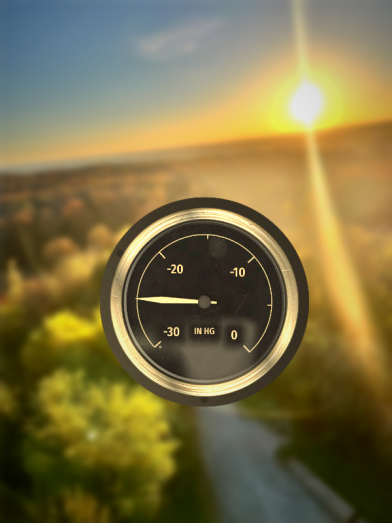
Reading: -25 inHg
